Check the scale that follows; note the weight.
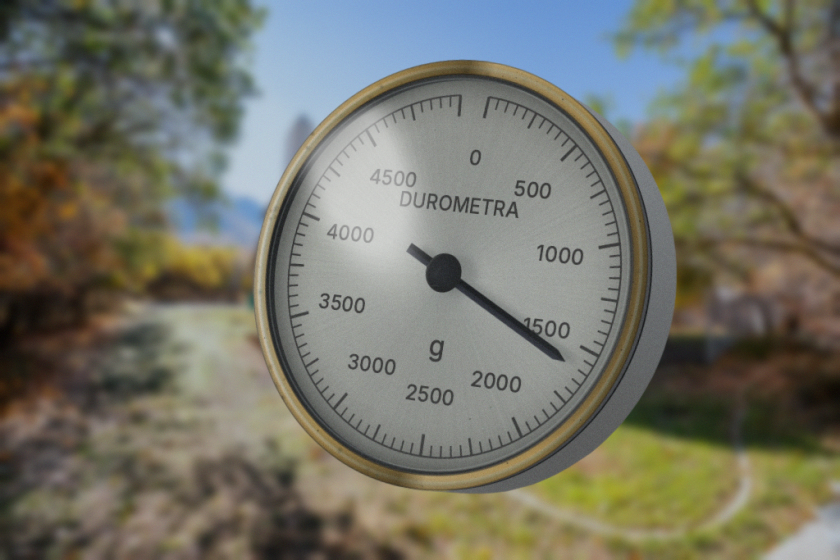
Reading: 1600 g
